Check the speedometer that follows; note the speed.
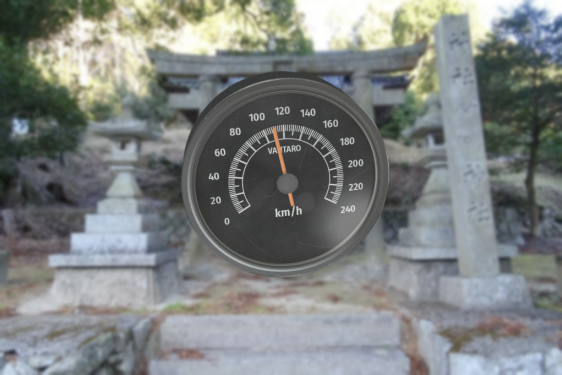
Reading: 110 km/h
